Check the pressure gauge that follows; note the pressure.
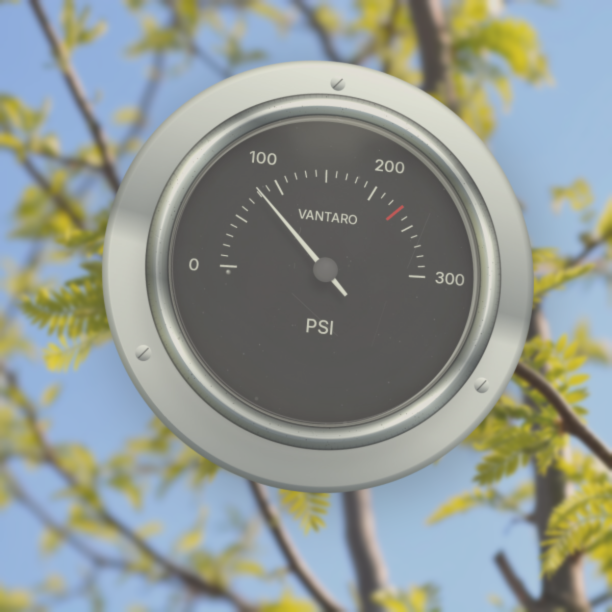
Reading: 80 psi
